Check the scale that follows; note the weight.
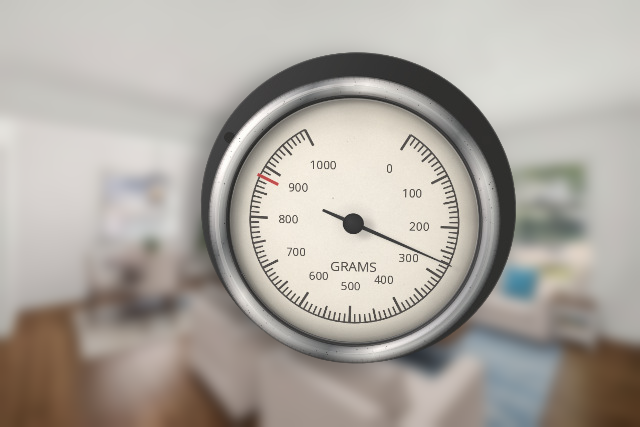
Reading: 270 g
